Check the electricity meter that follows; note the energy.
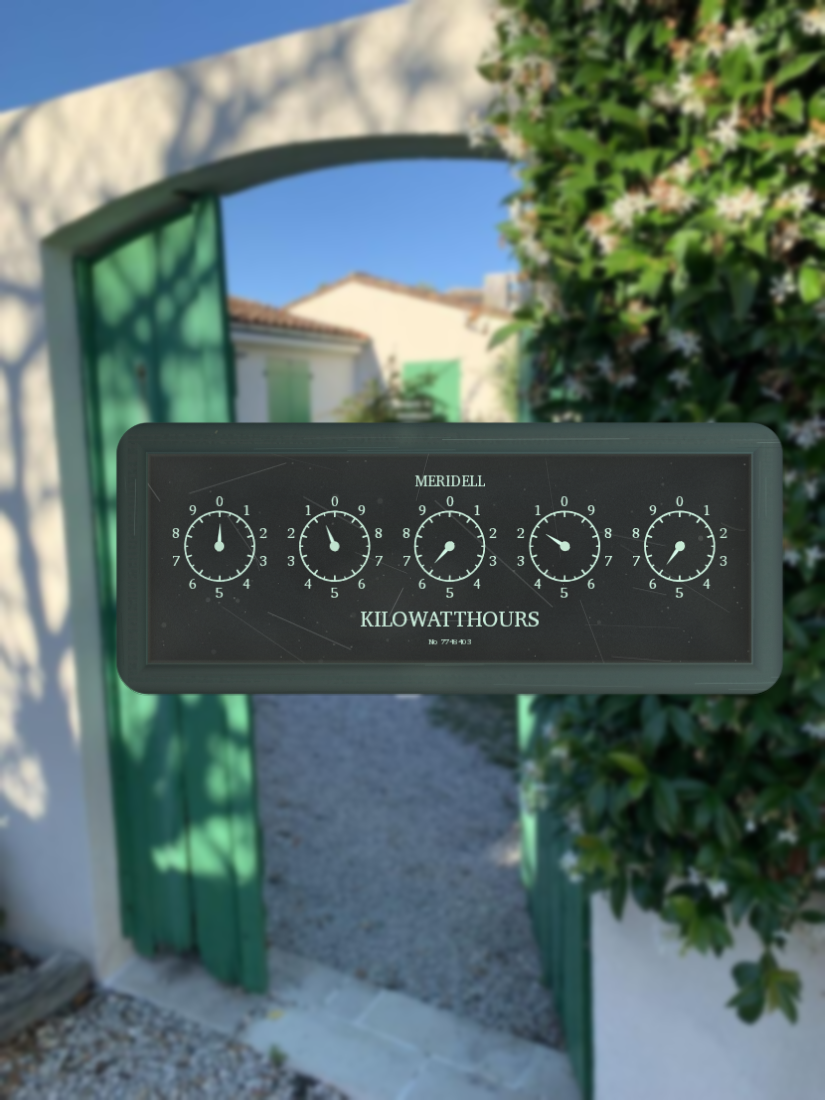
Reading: 616 kWh
